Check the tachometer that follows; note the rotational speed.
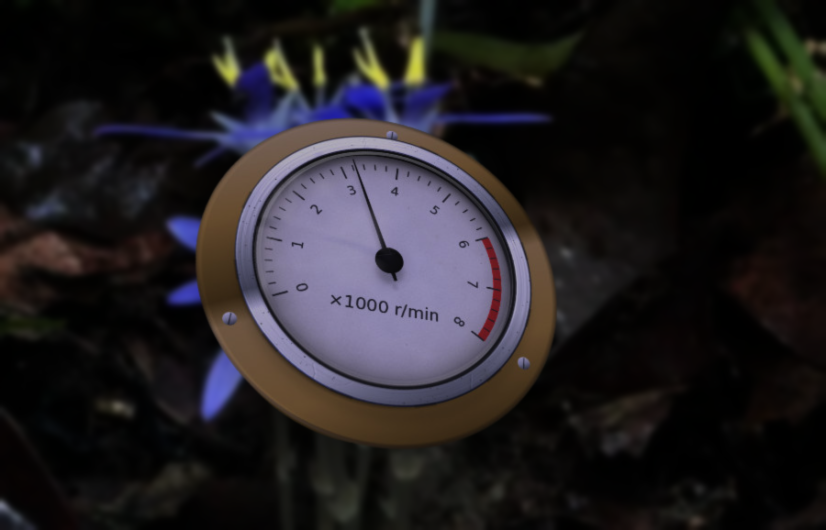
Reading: 3200 rpm
